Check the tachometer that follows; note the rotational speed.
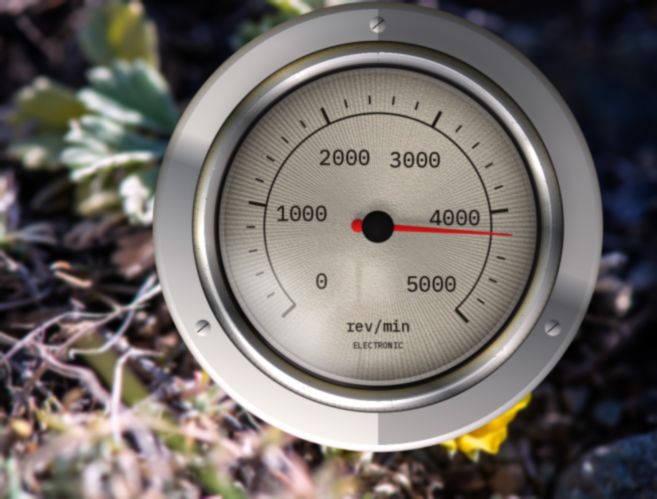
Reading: 4200 rpm
